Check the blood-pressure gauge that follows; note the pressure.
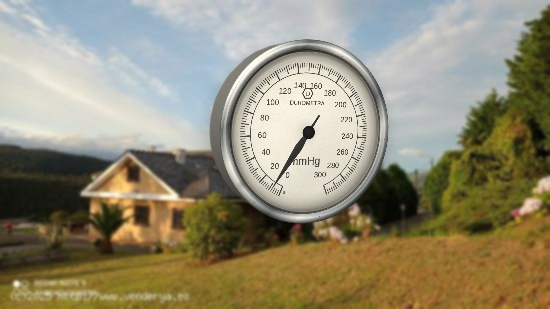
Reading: 10 mmHg
